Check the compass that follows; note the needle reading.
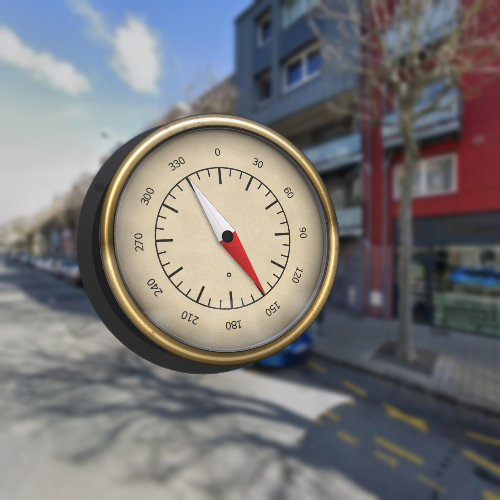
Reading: 150 °
